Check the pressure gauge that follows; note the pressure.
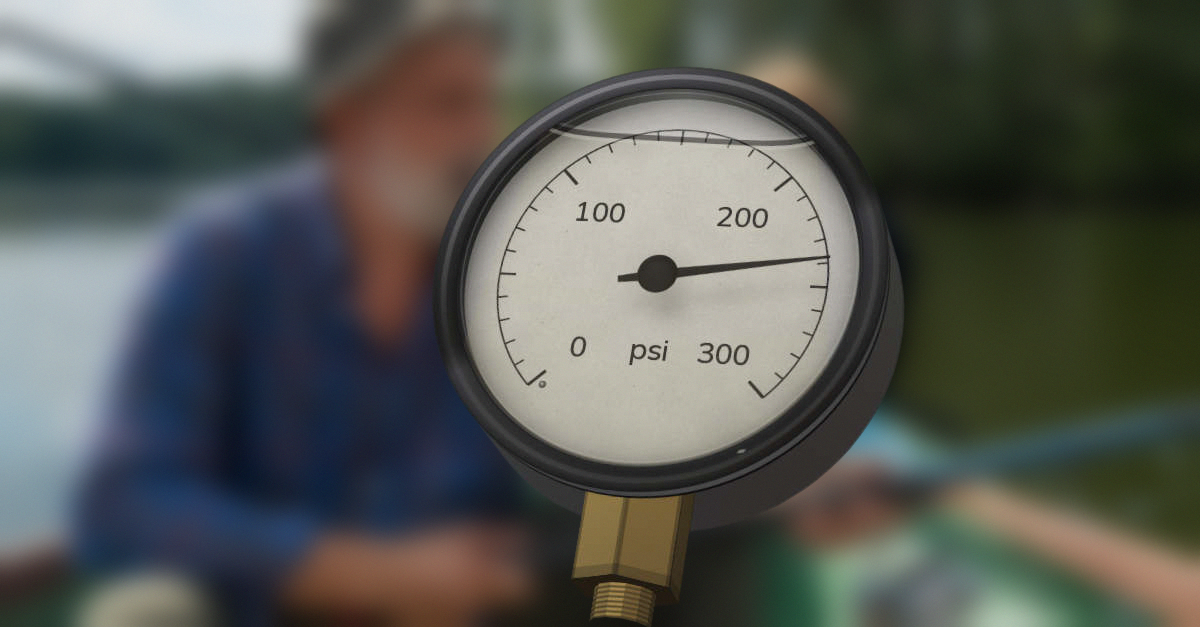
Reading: 240 psi
